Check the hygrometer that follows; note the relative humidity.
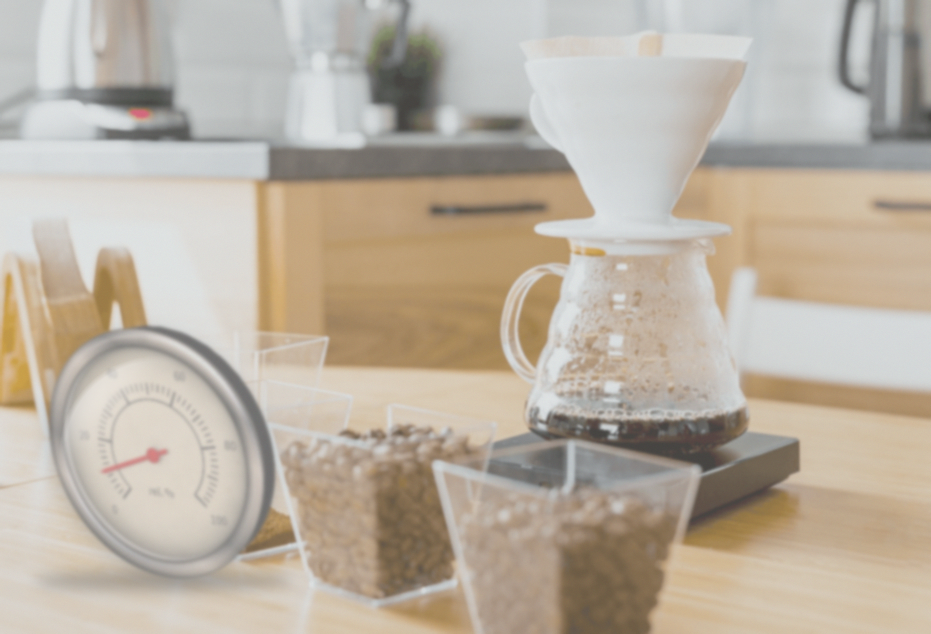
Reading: 10 %
